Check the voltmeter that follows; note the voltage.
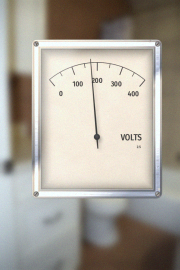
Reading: 175 V
